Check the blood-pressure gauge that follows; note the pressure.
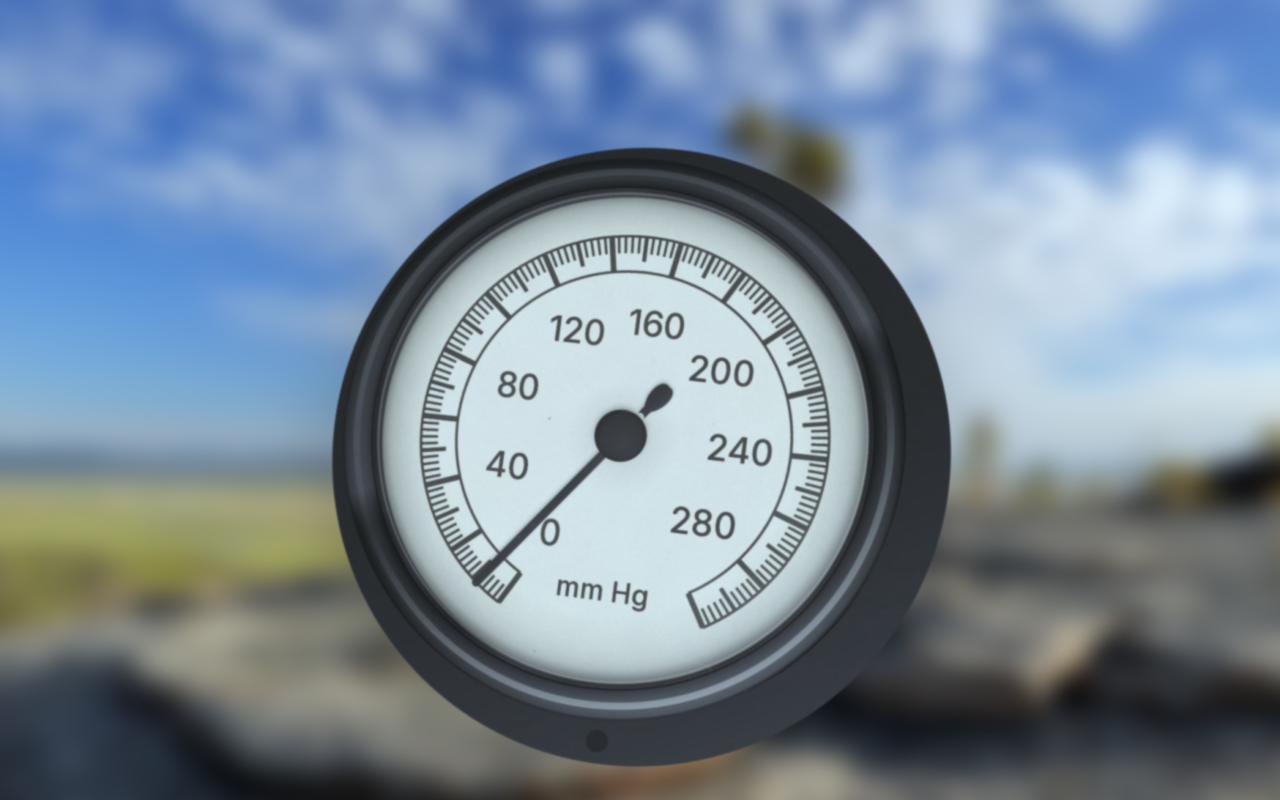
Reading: 8 mmHg
